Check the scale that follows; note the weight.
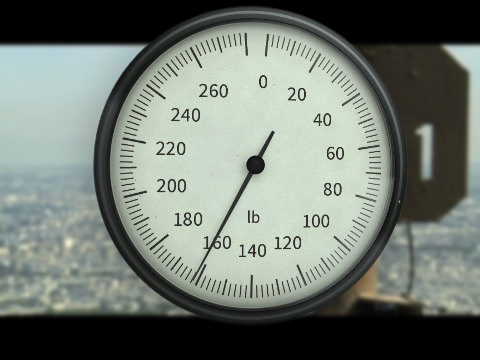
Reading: 162 lb
